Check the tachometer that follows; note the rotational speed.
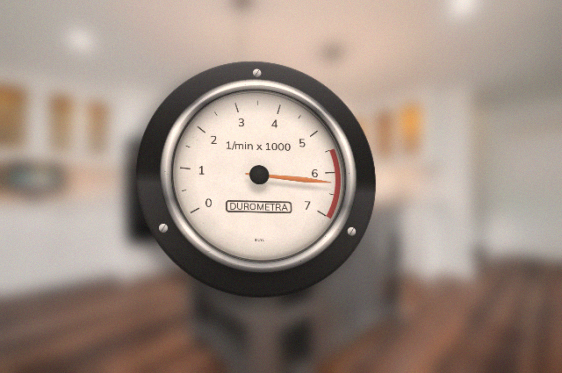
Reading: 6250 rpm
